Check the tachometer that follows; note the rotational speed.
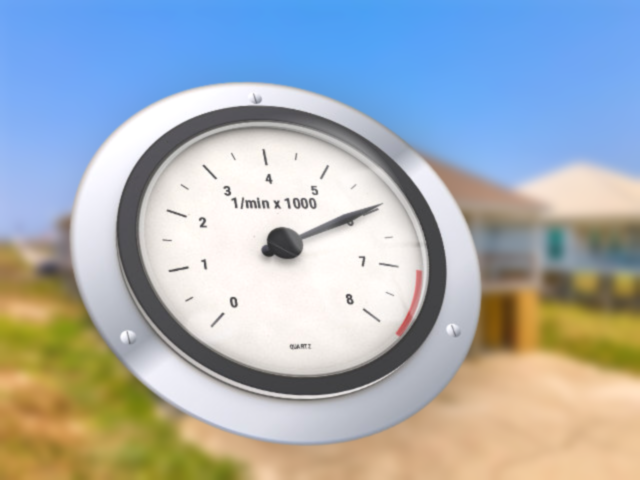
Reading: 6000 rpm
